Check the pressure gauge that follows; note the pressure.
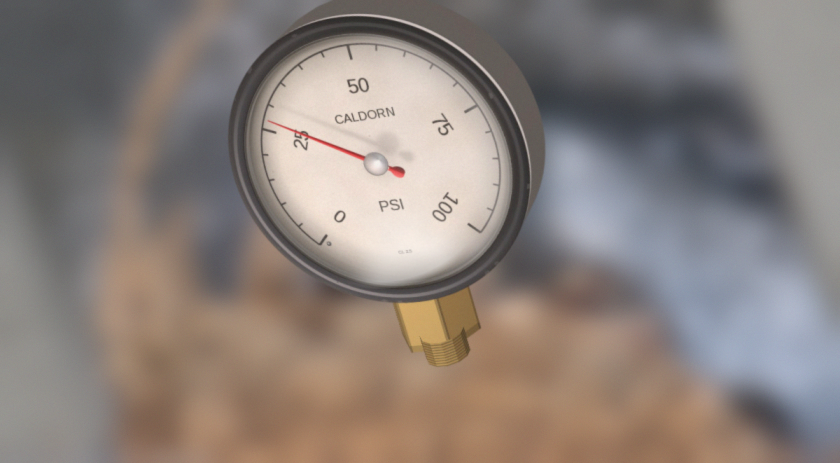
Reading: 27.5 psi
